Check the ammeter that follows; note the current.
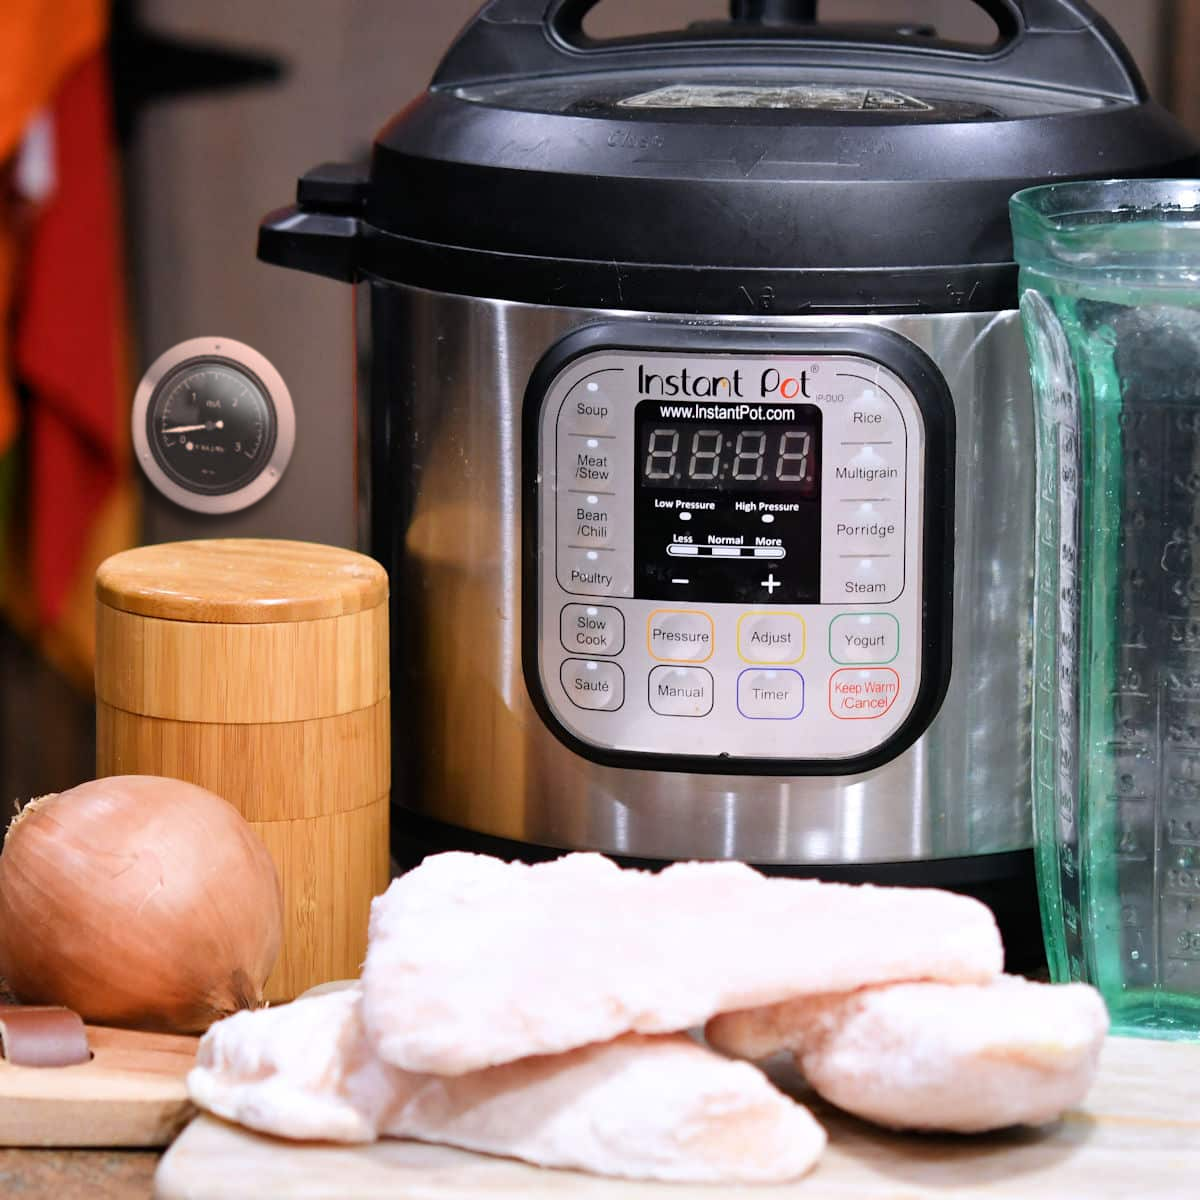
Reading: 0.2 mA
